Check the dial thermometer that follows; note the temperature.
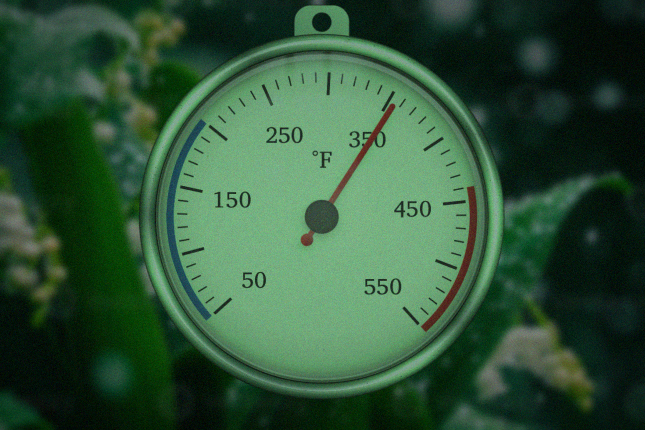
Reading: 355 °F
